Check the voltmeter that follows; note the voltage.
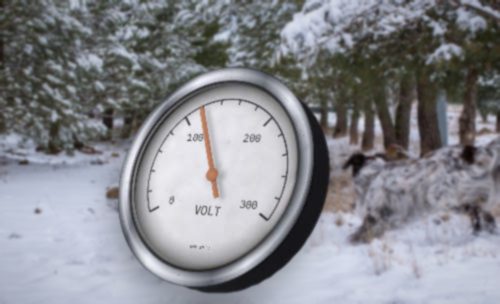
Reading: 120 V
